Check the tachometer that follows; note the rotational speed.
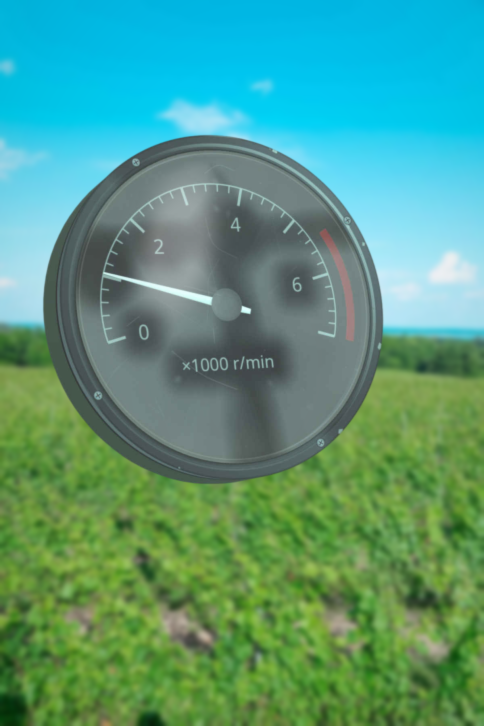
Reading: 1000 rpm
